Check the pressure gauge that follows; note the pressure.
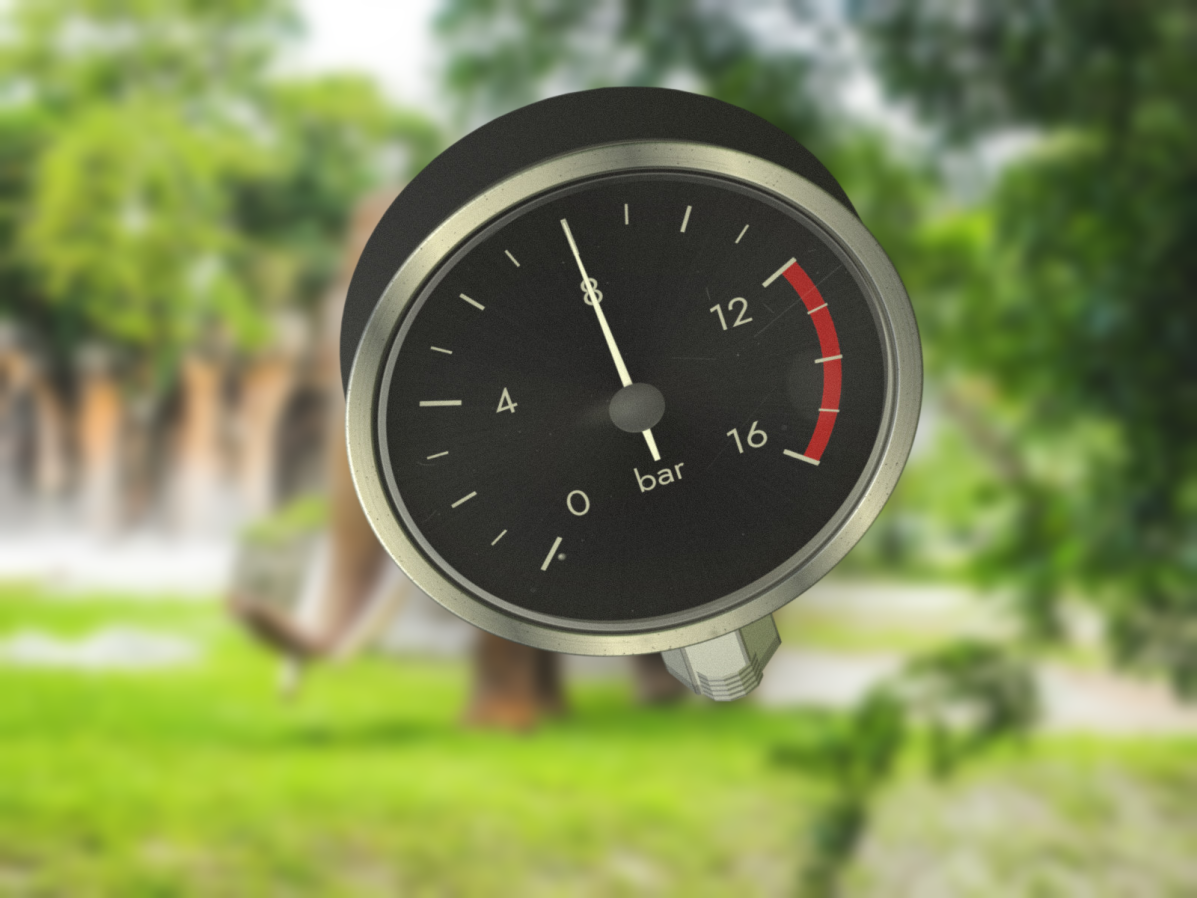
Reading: 8 bar
